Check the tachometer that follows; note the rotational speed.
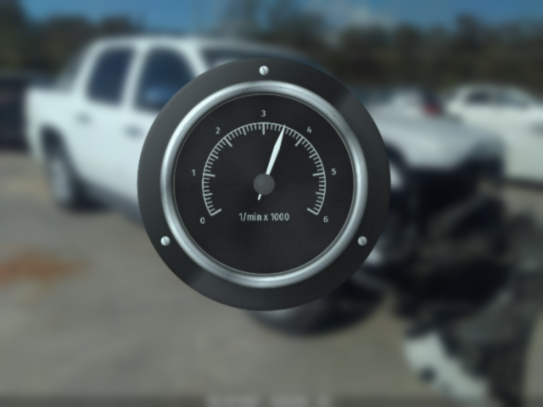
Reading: 3500 rpm
